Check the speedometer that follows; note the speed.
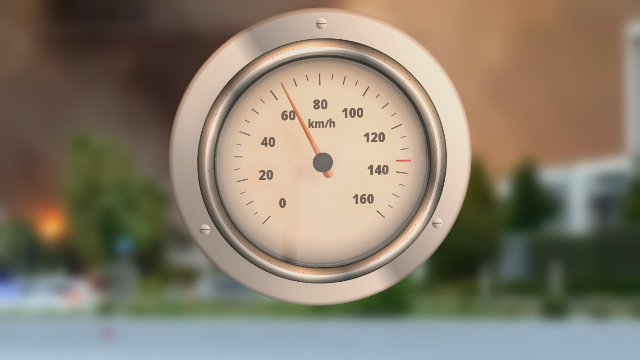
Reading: 65 km/h
